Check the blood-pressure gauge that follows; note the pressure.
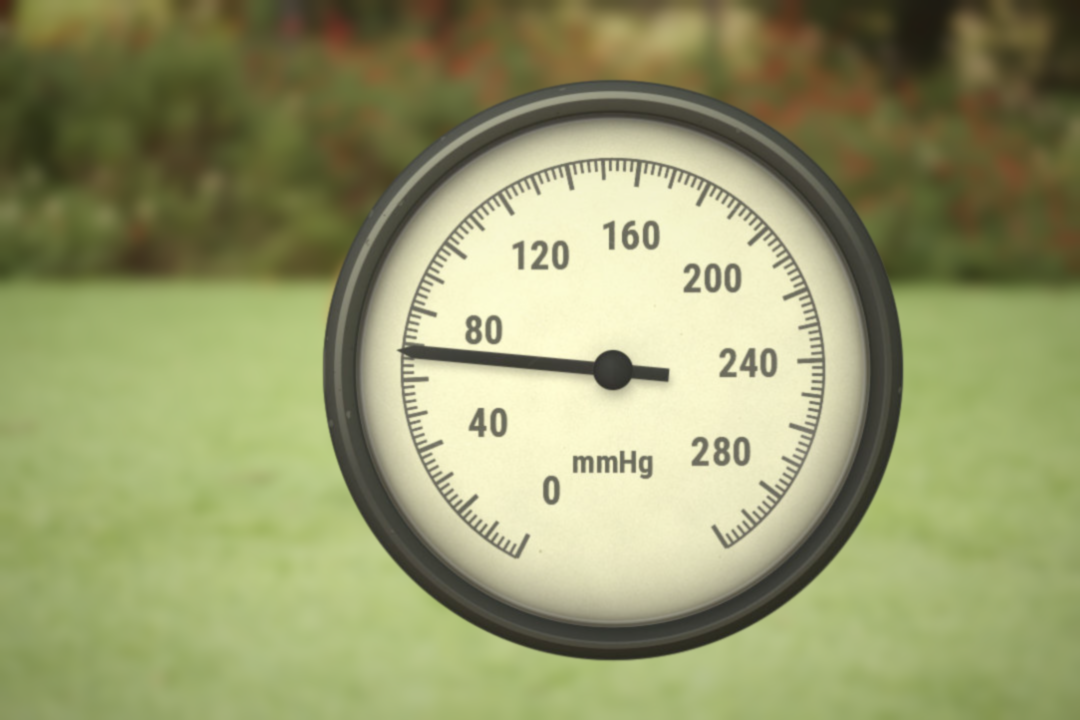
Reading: 68 mmHg
